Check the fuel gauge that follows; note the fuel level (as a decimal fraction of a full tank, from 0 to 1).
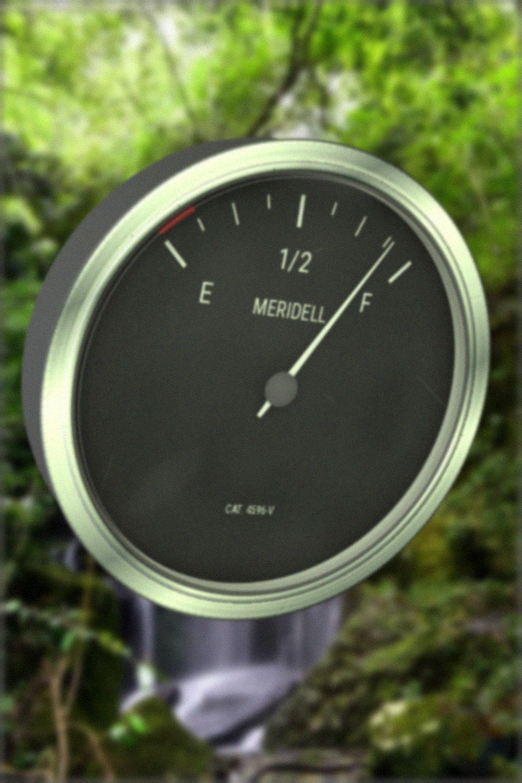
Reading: 0.875
